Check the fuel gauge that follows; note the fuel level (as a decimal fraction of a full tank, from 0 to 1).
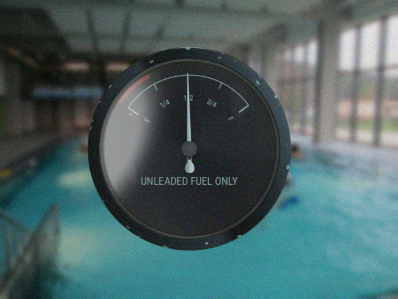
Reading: 0.5
